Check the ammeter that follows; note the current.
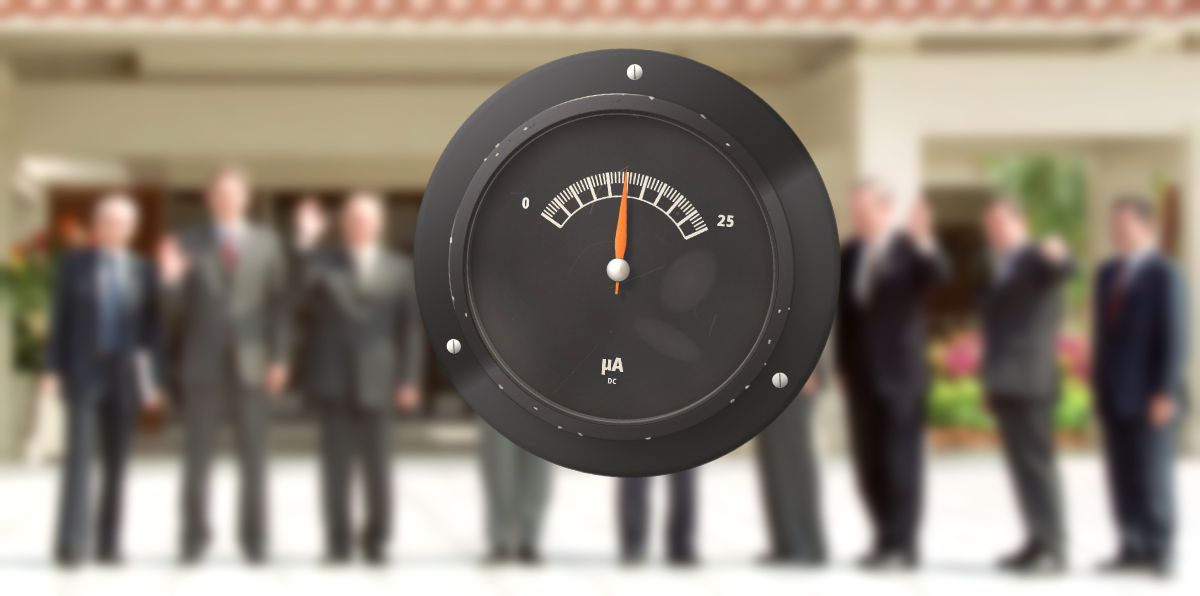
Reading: 12.5 µA
